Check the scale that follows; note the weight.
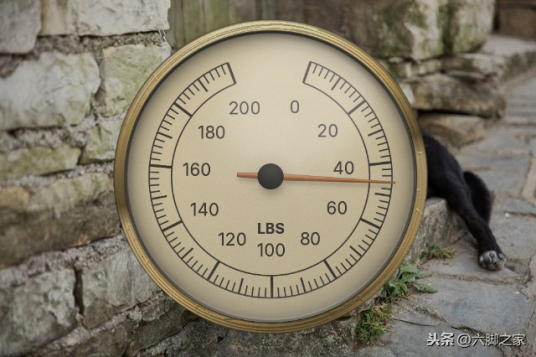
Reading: 46 lb
